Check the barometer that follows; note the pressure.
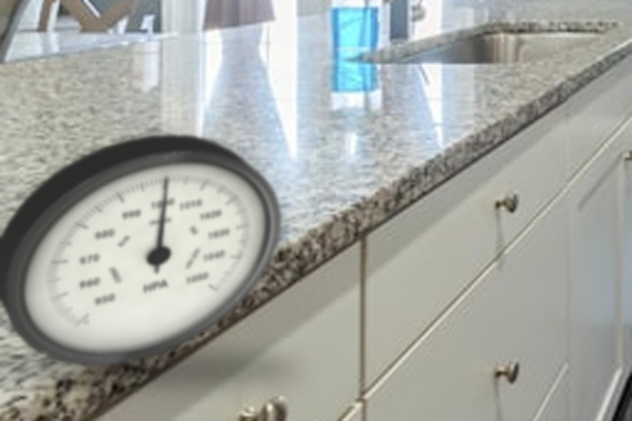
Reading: 1000 hPa
